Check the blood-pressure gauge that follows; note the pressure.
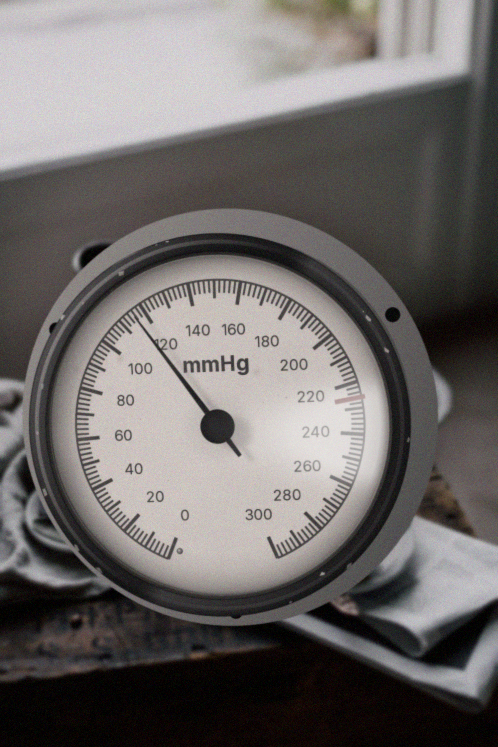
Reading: 116 mmHg
